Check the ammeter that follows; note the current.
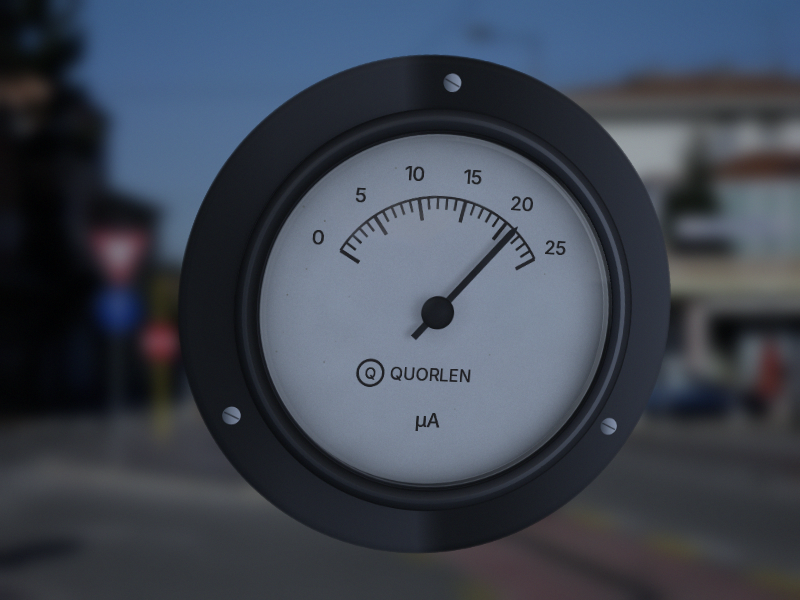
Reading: 21 µA
